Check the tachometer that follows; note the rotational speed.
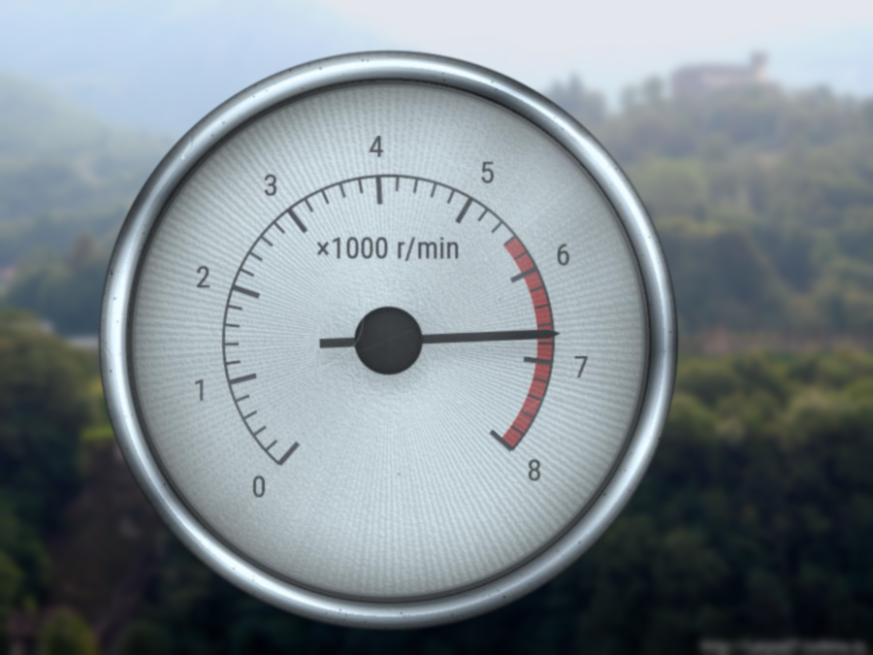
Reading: 6700 rpm
